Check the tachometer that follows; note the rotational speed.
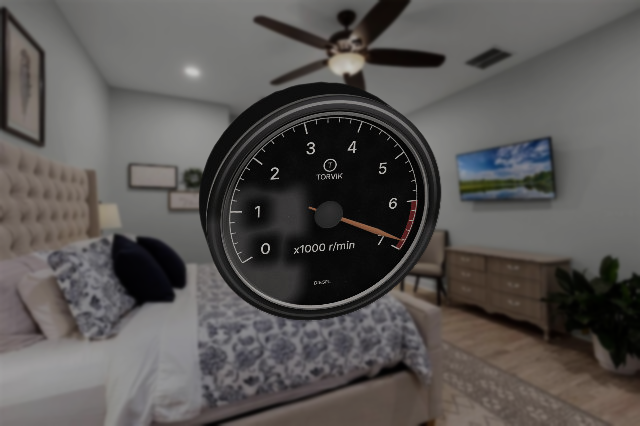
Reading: 6800 rpm
